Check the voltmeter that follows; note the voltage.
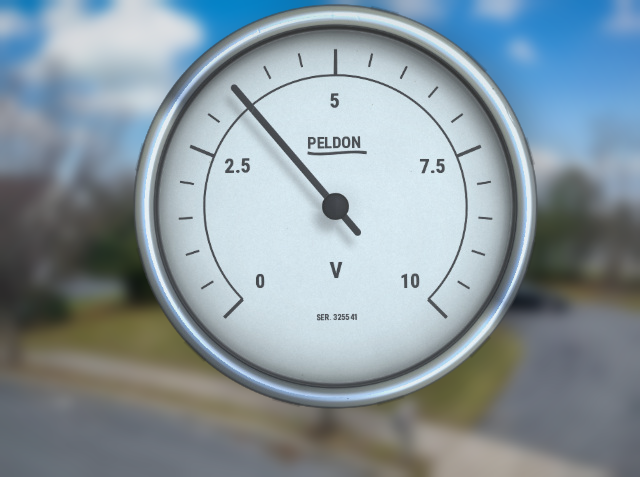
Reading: 3.5 V
